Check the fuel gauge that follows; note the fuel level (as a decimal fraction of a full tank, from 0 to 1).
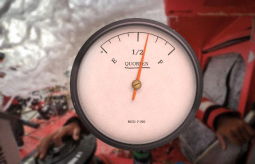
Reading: 0.625
